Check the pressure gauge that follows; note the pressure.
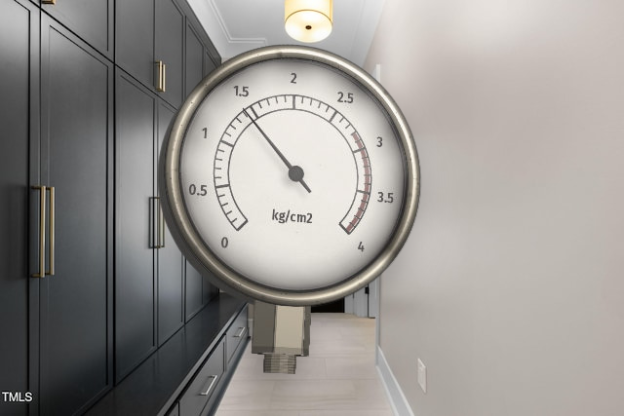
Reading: 1.4 kg/cm²
